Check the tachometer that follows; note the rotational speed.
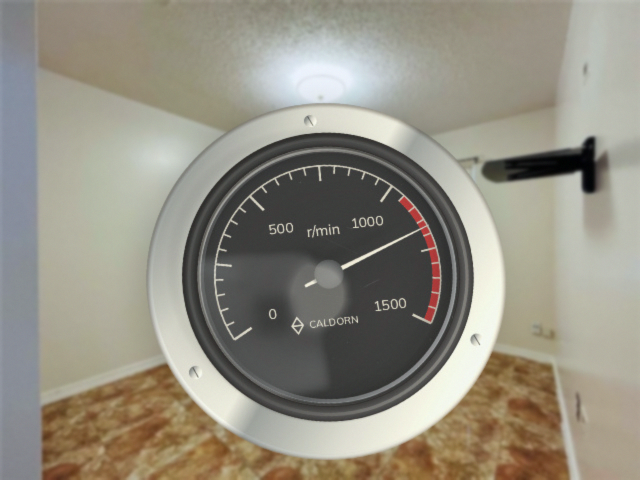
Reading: 1175 rpm
